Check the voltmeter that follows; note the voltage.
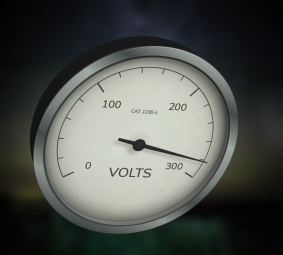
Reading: 280 V
